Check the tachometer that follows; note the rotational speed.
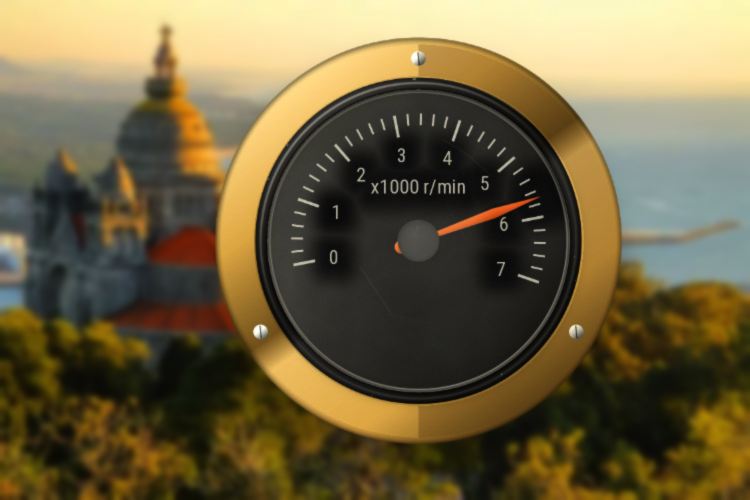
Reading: 5700 rpm
